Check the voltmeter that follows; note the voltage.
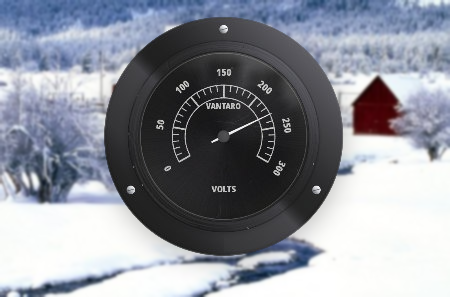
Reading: 230 V
